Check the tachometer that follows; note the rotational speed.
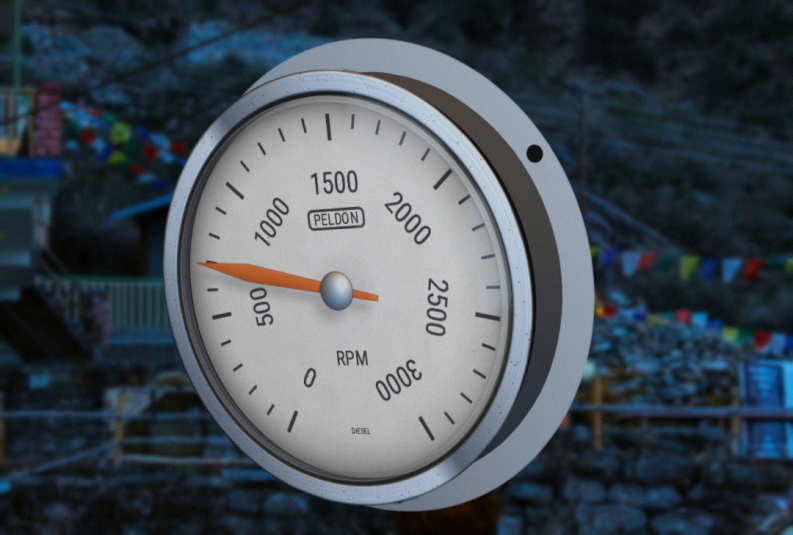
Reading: 700 rpm
